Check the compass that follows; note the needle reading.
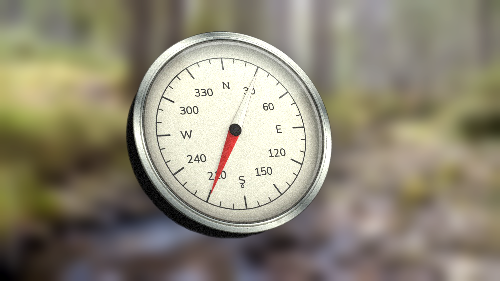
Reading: 210 °
